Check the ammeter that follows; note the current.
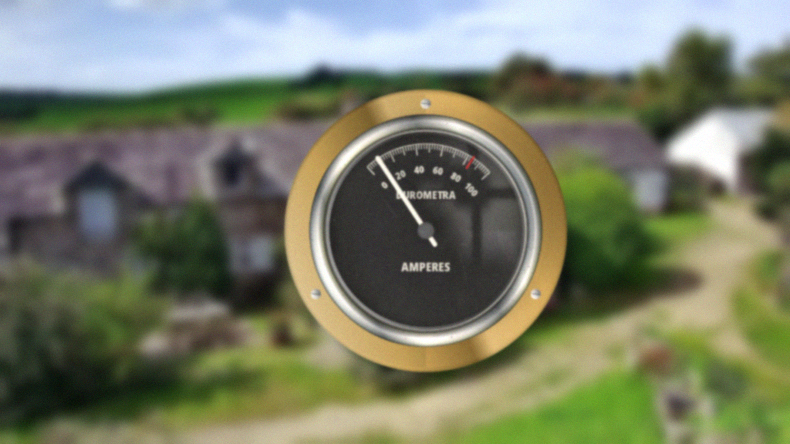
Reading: 10 A
